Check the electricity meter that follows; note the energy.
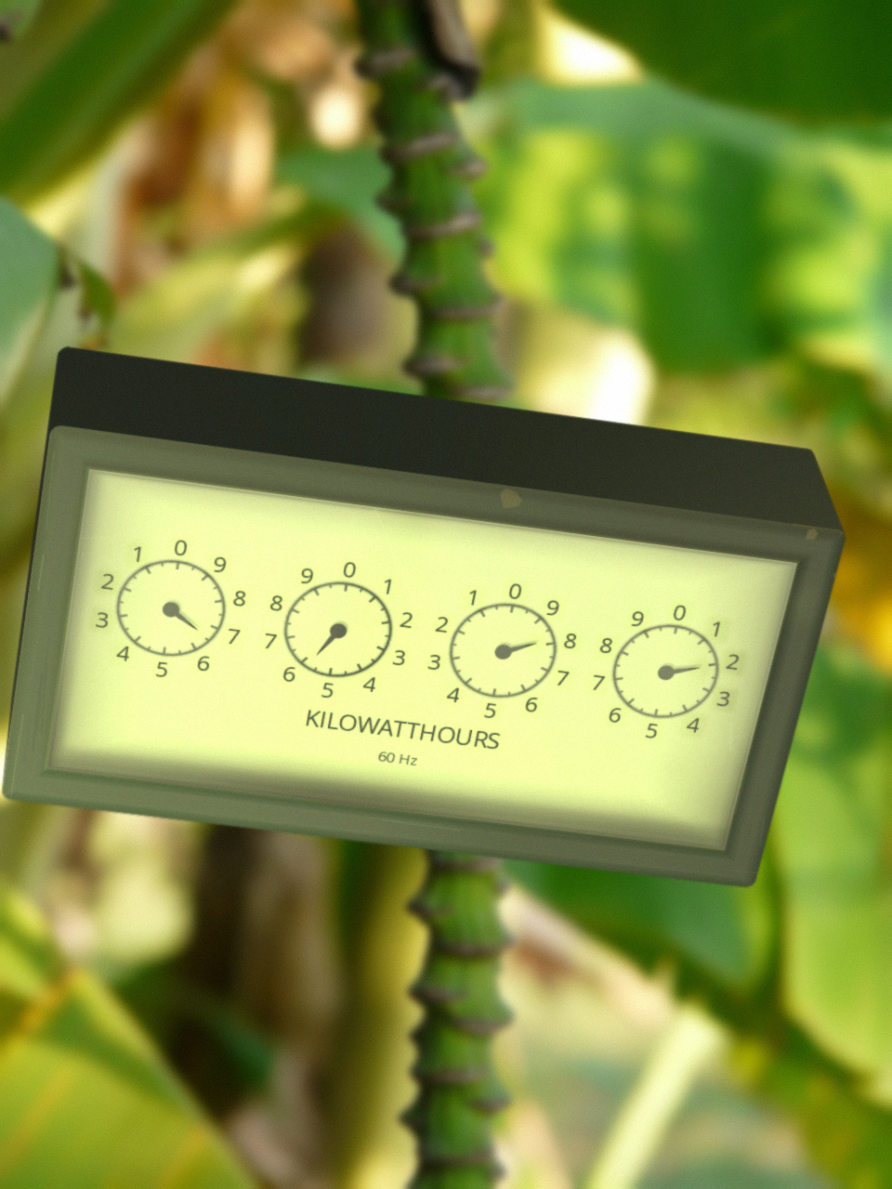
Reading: 6582 kWh
